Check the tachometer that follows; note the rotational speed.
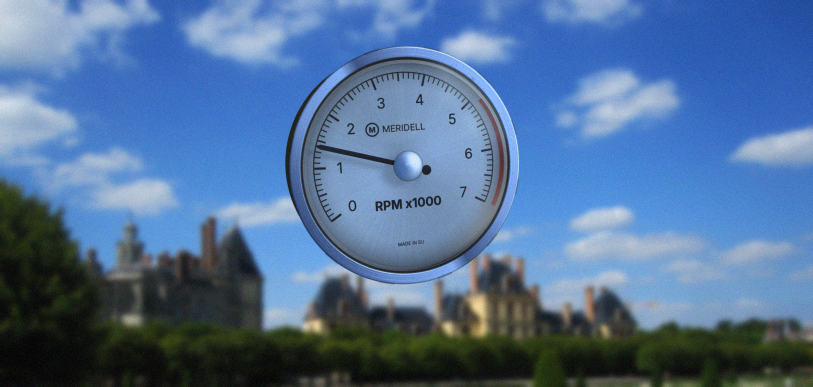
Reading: 1400 rpm
